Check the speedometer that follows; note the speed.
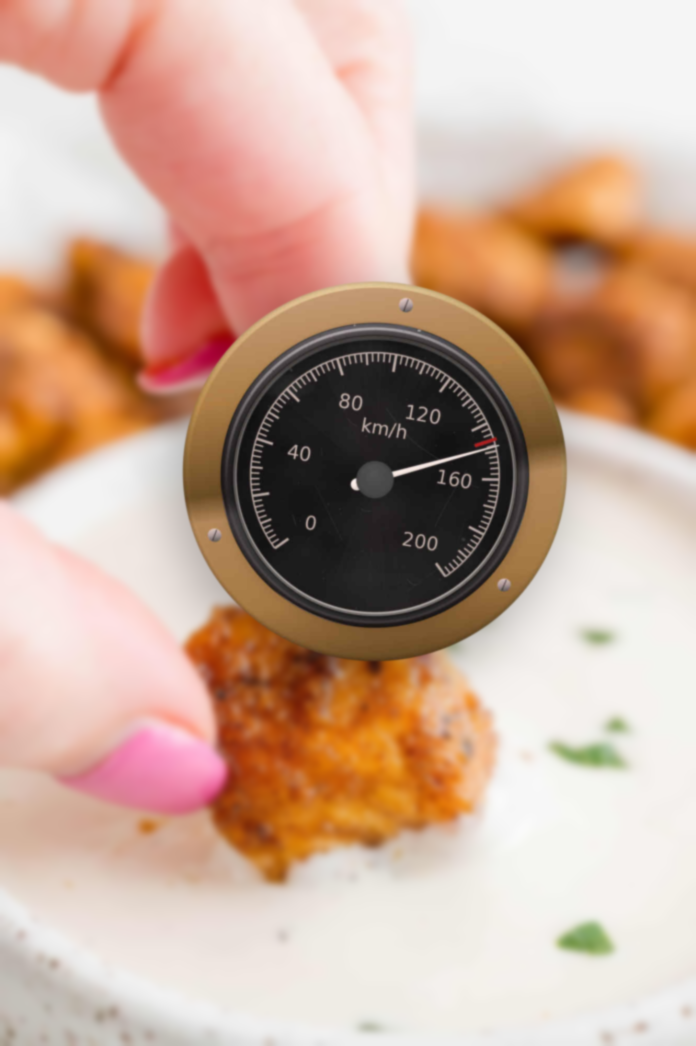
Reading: 148 km/h
